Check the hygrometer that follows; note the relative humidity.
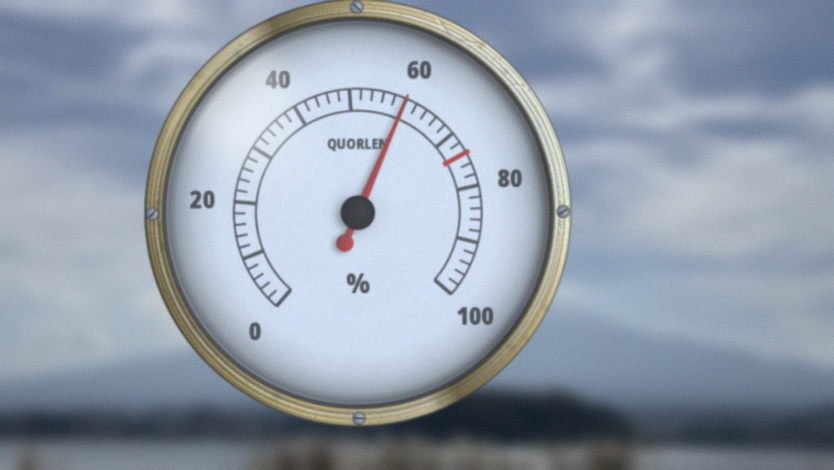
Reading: 60 %
